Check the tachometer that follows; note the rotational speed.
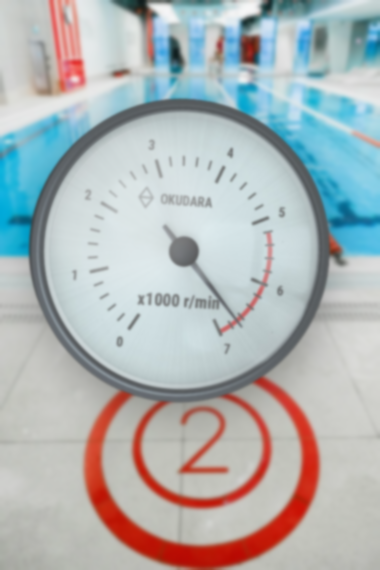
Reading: 6700 rpm
